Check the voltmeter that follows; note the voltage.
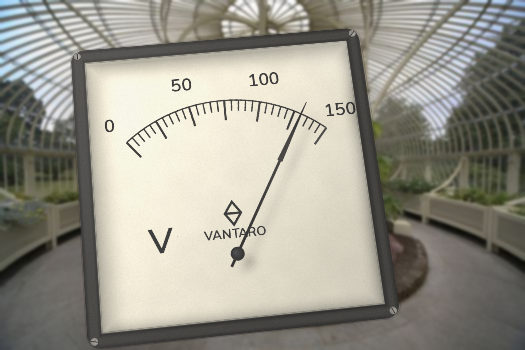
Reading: 130 V
